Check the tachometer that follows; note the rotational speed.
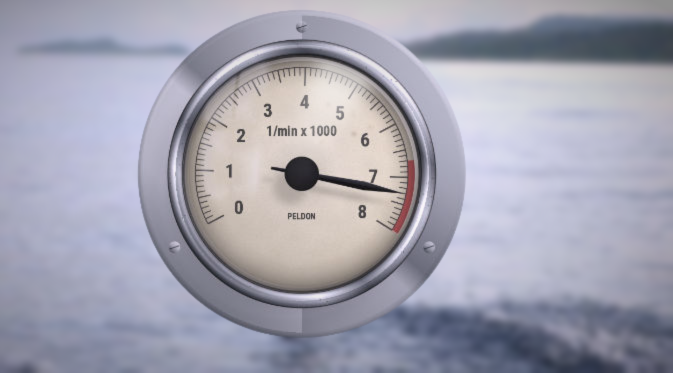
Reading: 7300 rpm
